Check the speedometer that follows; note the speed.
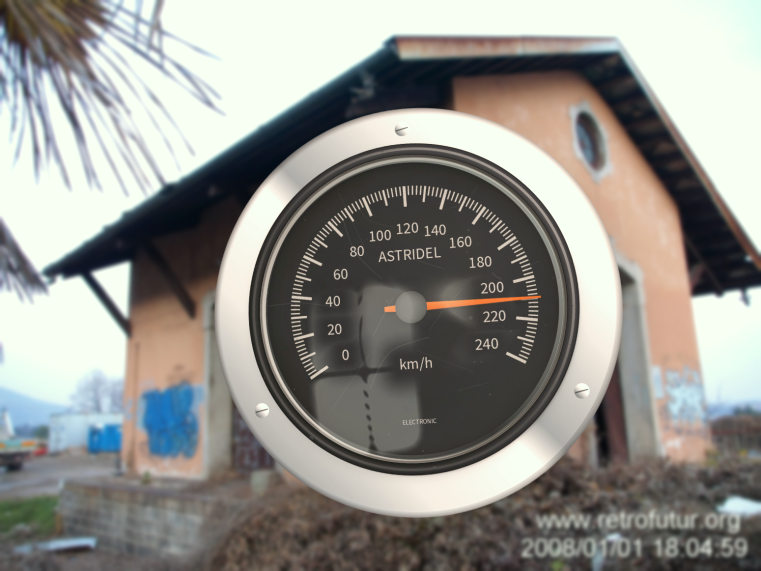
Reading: 210 km/h
